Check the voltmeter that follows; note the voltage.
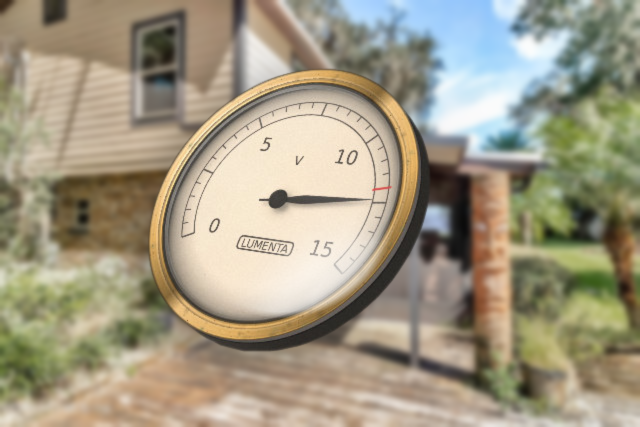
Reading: 12.5 V
